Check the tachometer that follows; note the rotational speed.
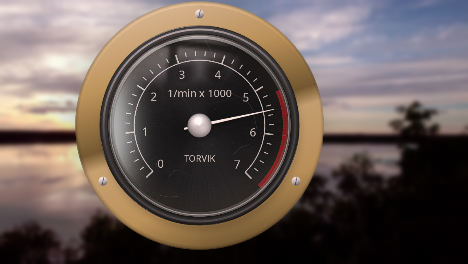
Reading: 5500 rpm
